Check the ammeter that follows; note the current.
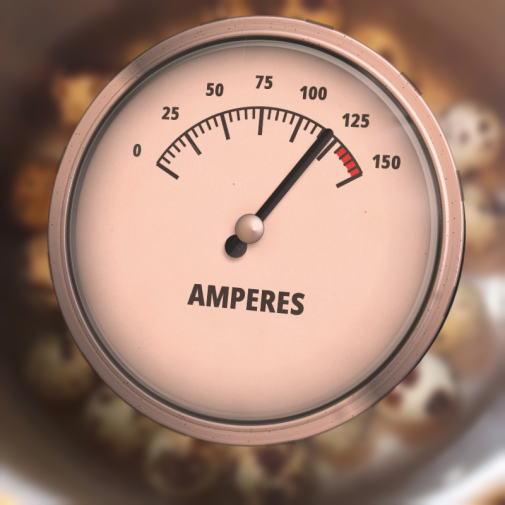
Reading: 120 A
